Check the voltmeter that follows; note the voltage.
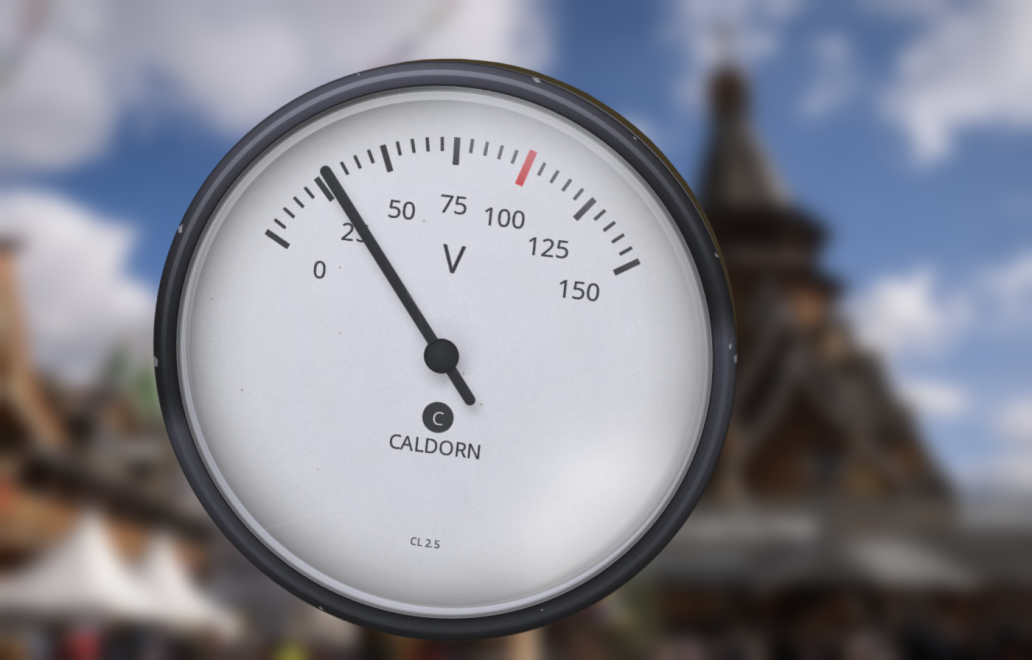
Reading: 30 V
